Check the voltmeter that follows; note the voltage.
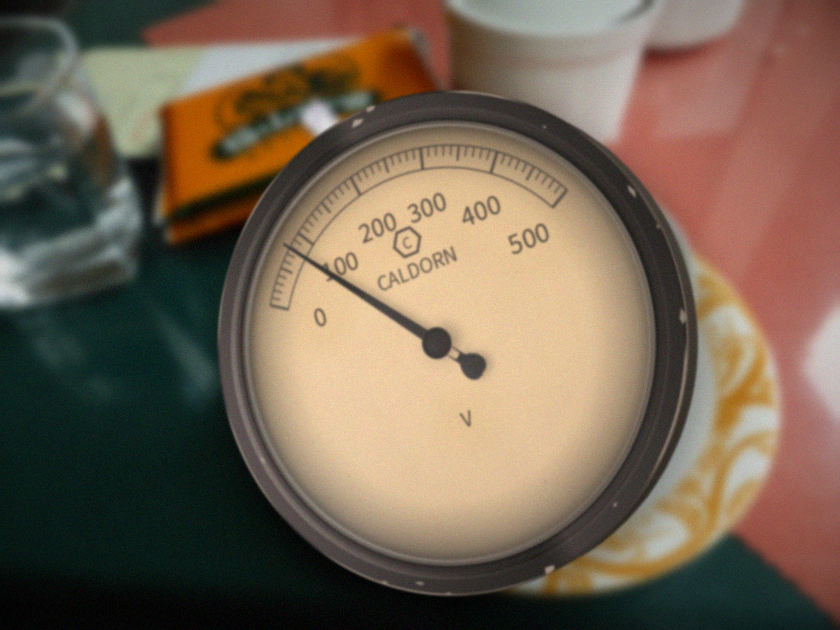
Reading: 80 V
